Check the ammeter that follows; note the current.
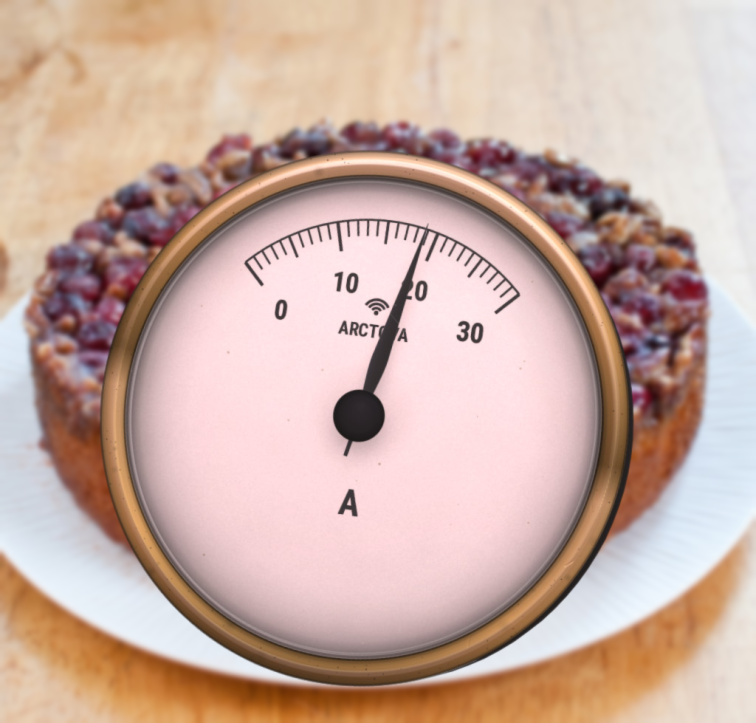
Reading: 19 A
